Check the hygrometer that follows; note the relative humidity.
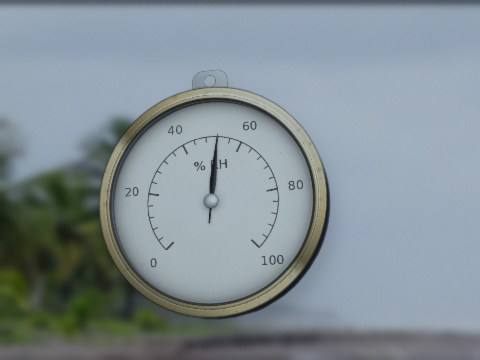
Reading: 52 %
